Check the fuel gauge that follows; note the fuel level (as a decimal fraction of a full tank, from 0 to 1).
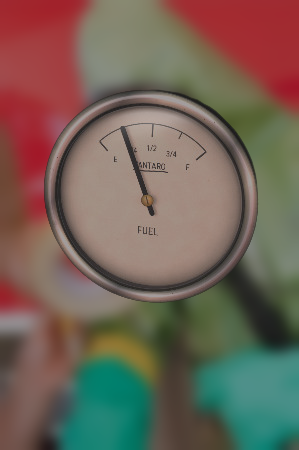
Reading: 0.25
